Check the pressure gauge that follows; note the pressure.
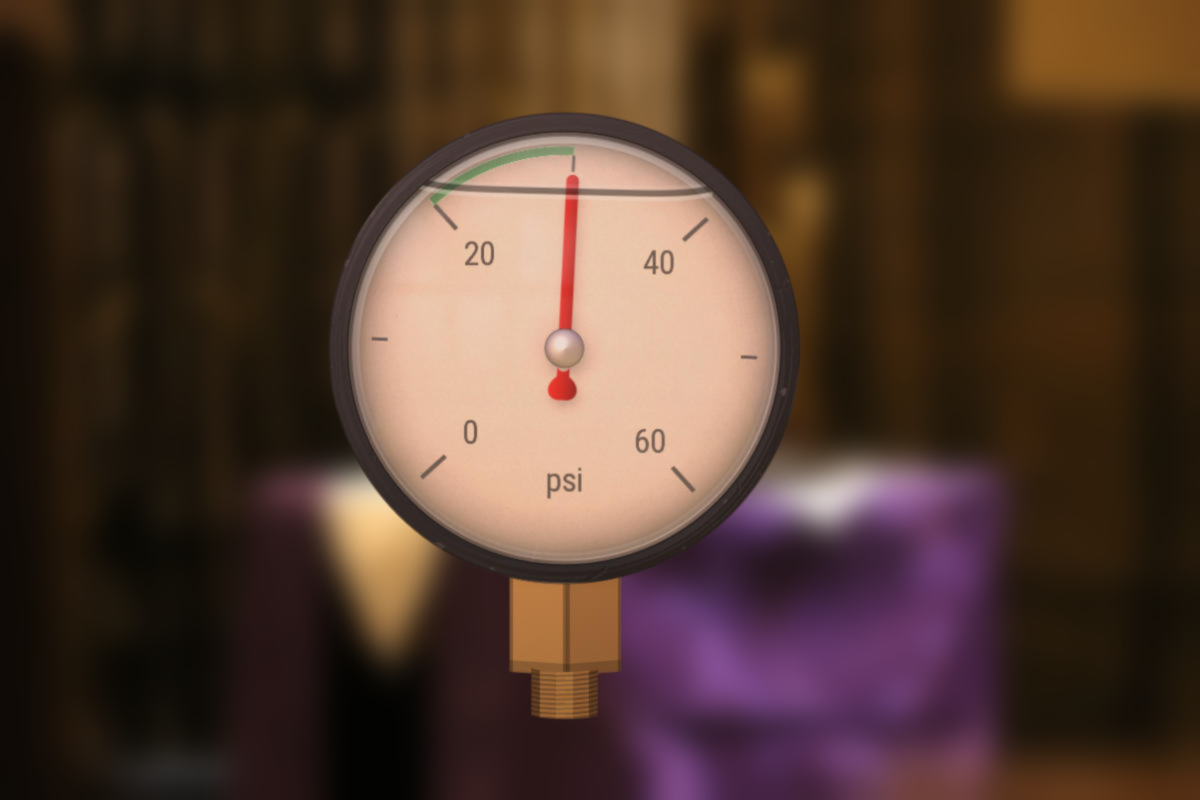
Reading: 30 psi
